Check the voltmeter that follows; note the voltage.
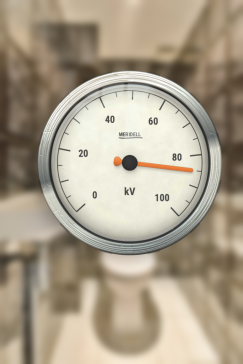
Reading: 85 kV
